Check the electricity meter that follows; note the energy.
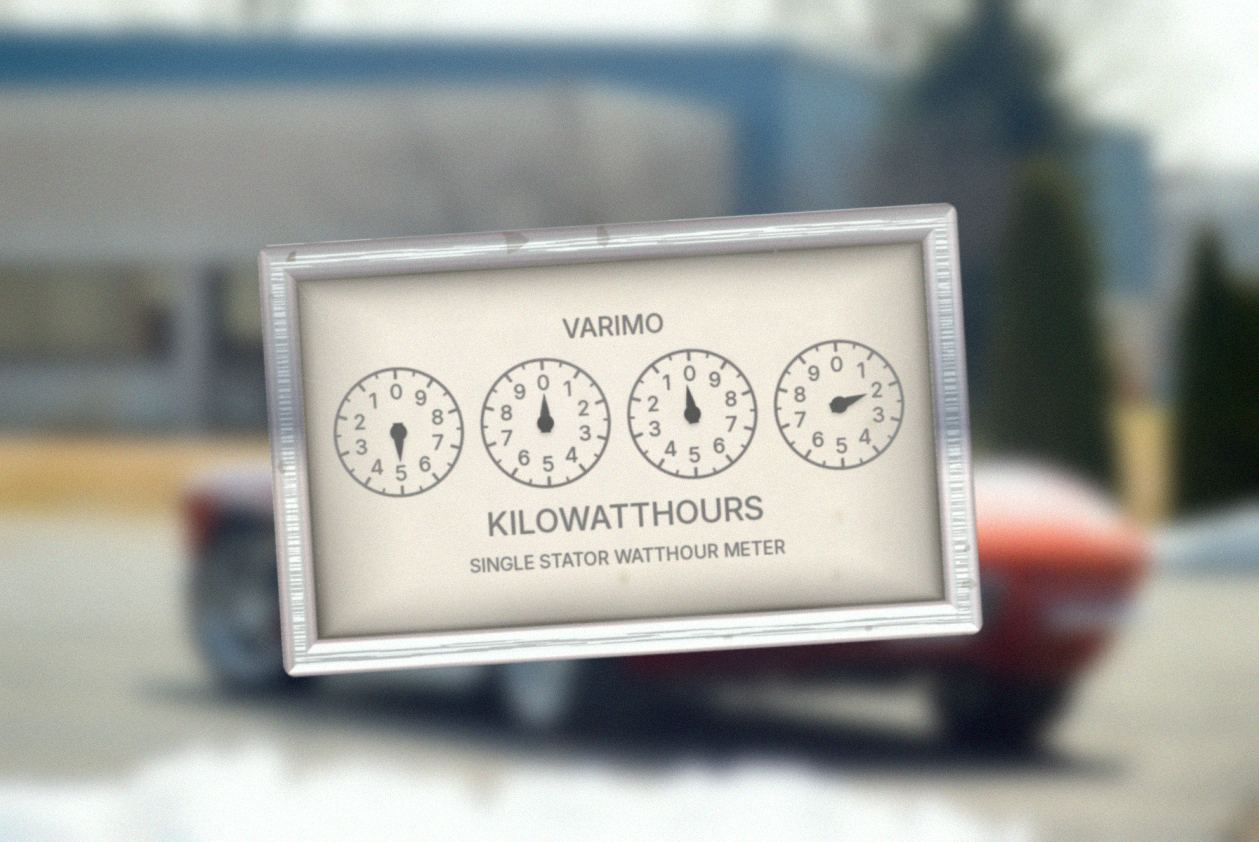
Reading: 5002 kWh
